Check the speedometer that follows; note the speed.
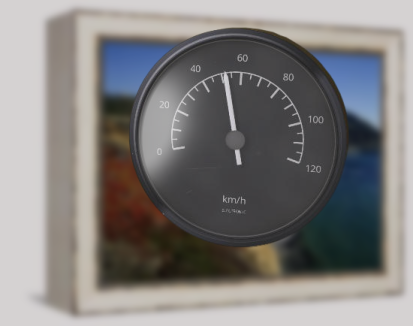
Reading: 52.5 km/h
